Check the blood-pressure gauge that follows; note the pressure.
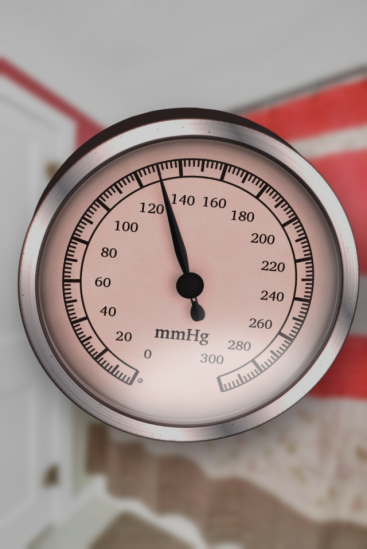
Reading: 130 mmHg
